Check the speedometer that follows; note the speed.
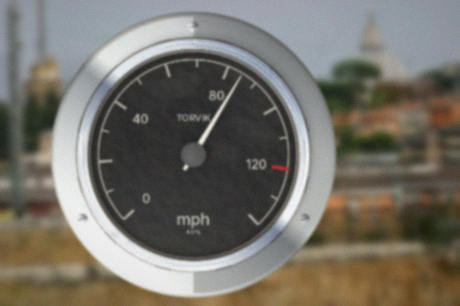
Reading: 85 mph
